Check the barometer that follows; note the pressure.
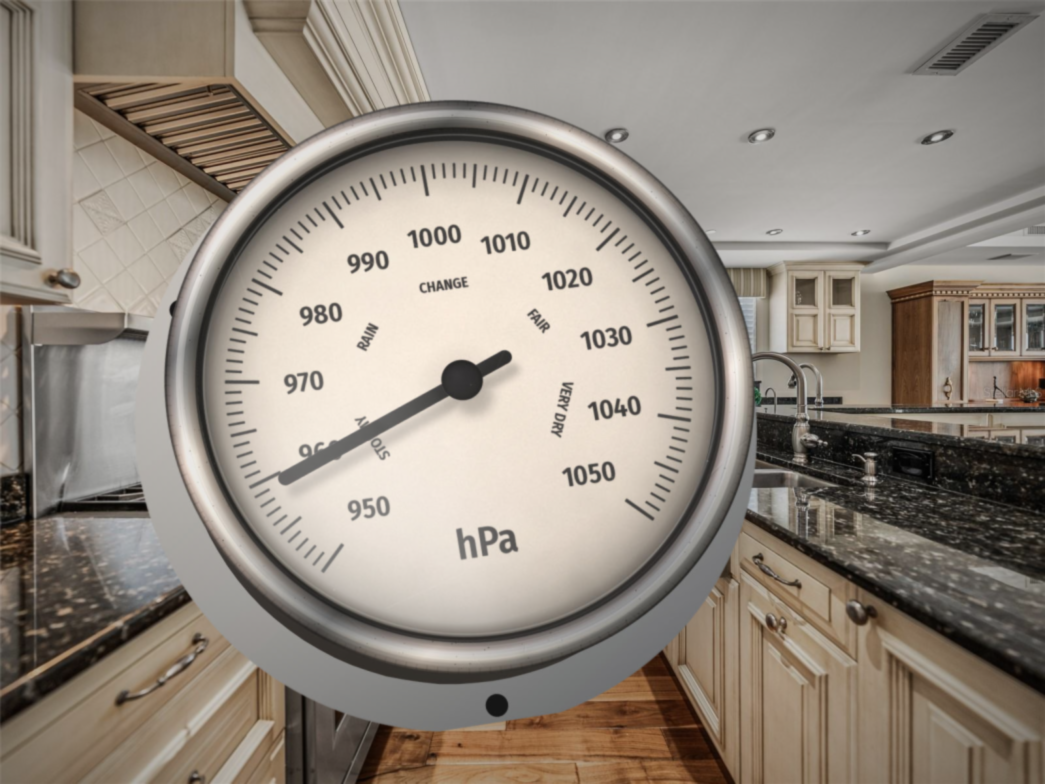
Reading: 959 hPa
